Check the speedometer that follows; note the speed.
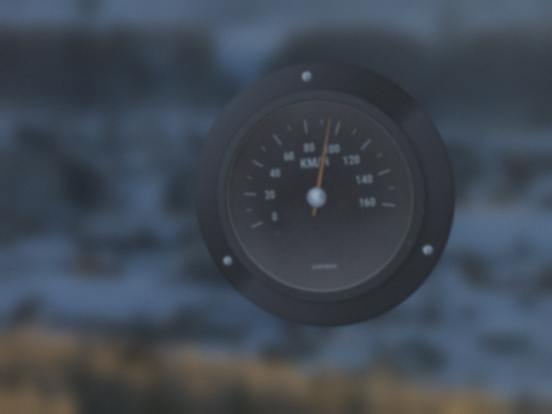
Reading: 95 km/h
